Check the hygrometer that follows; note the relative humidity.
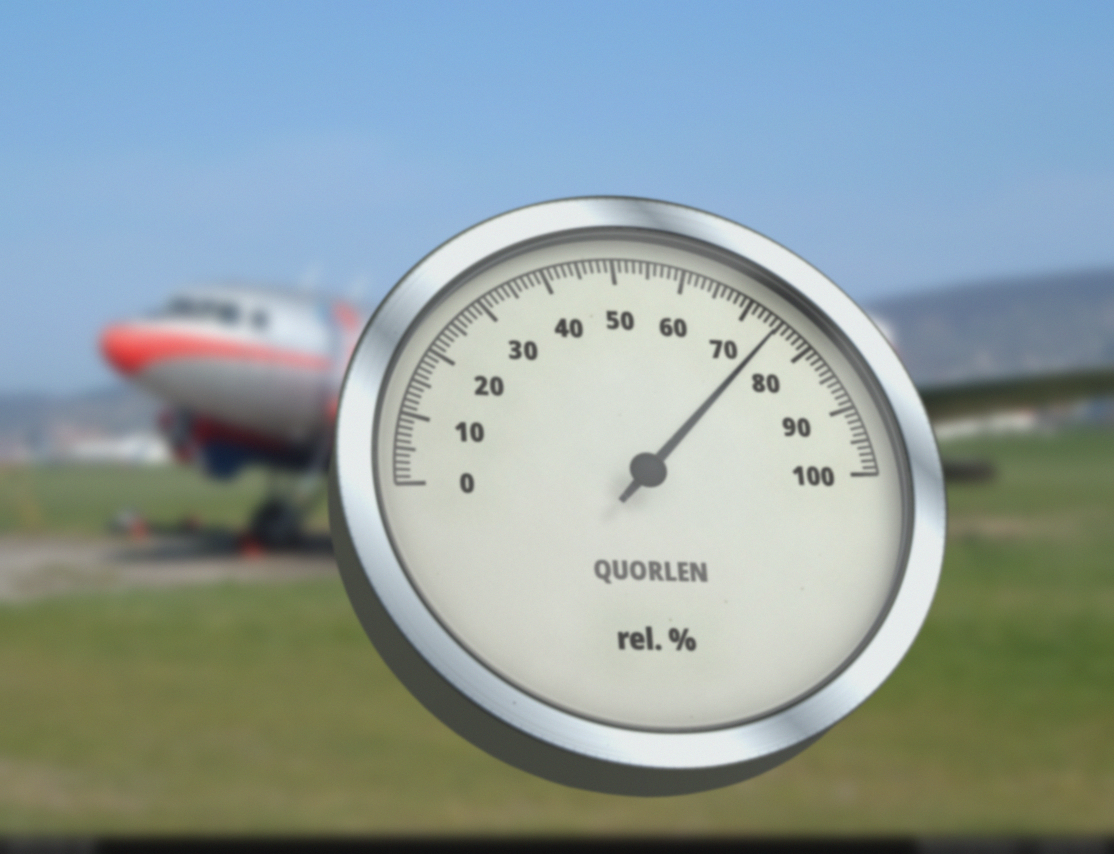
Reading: 75 %
